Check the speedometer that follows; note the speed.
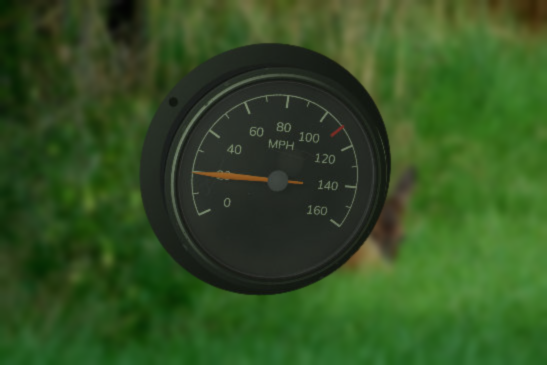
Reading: 20 mph
